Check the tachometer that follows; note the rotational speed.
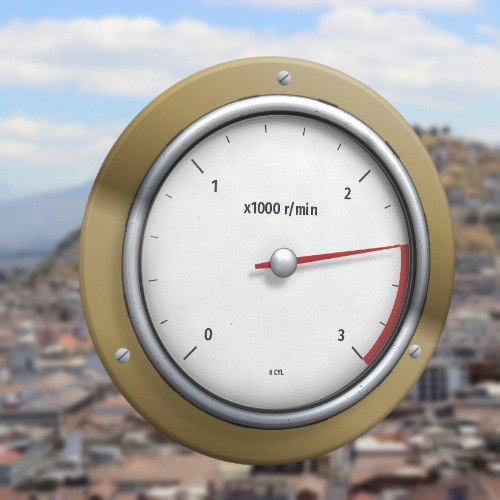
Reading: 2400 rpm
